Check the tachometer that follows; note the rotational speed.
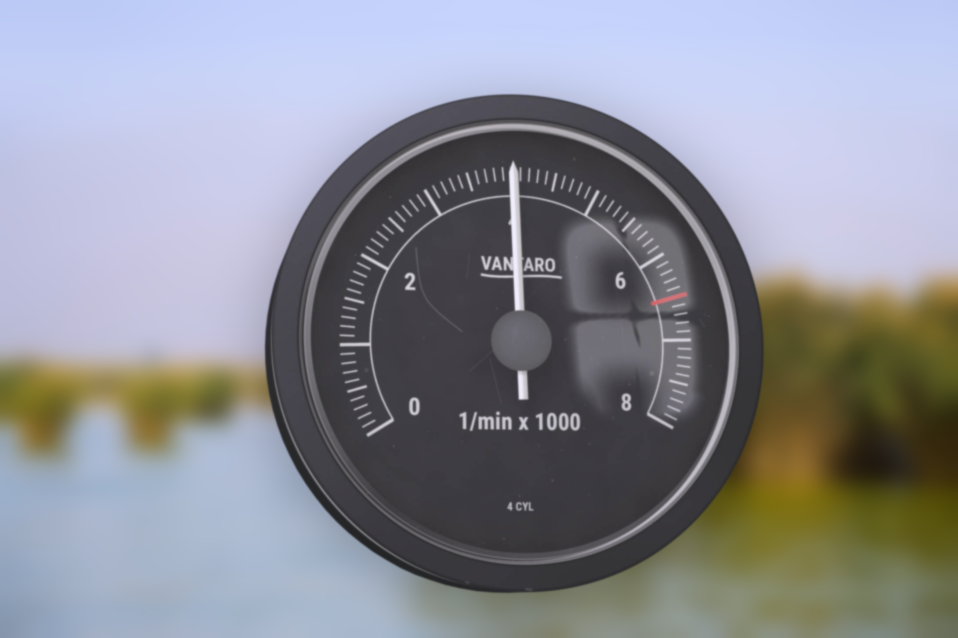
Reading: 4000 rpm
